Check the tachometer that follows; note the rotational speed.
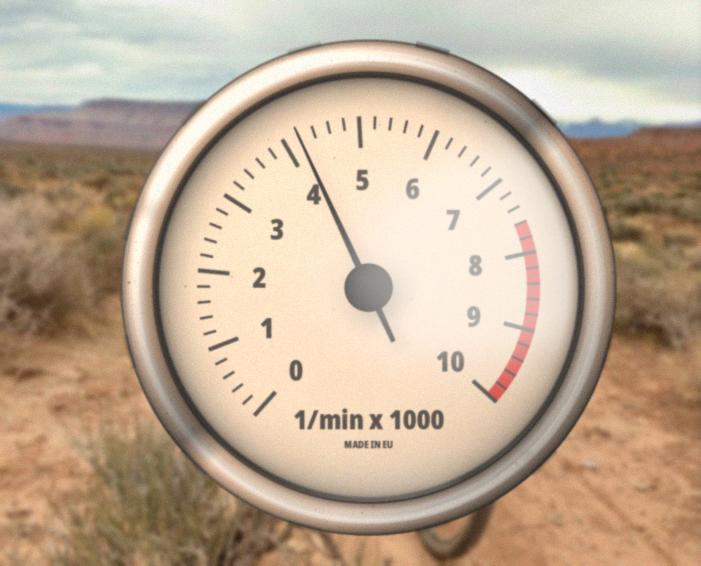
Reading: 4200 rpm
